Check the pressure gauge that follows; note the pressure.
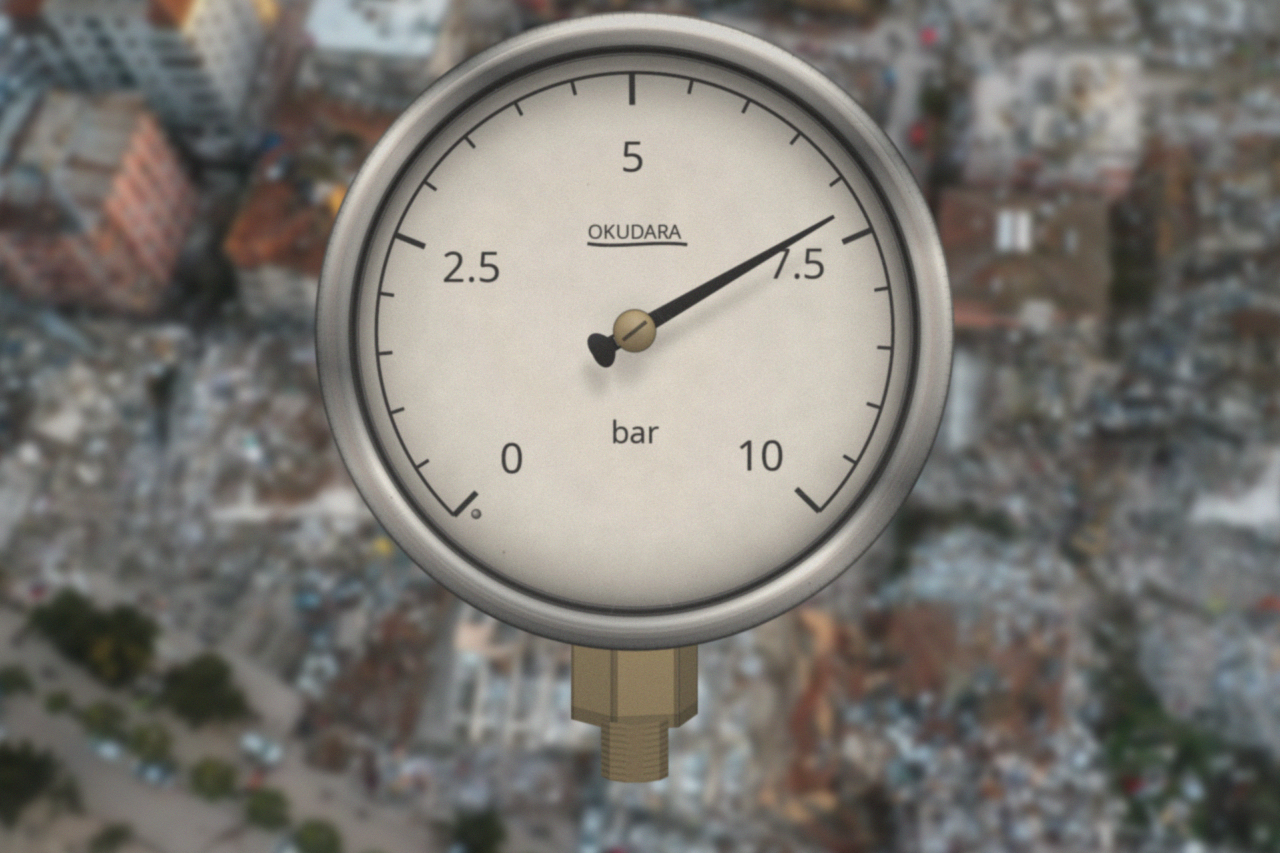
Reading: 7.25 bar
